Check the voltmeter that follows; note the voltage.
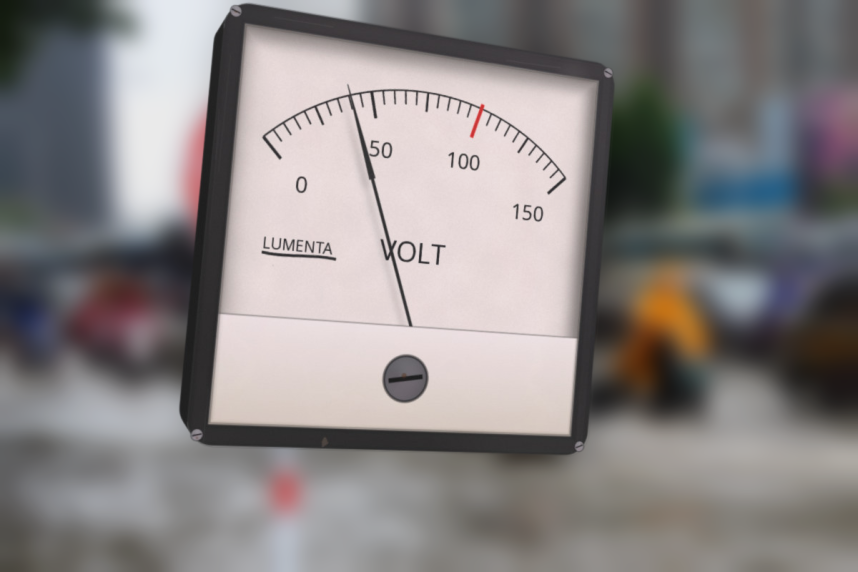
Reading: 40 V
